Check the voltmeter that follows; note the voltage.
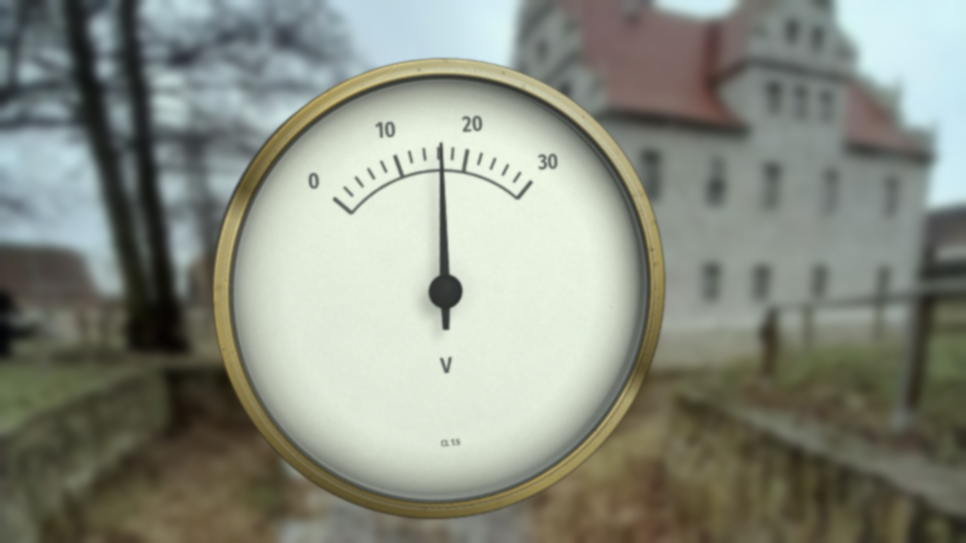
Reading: 16 V
